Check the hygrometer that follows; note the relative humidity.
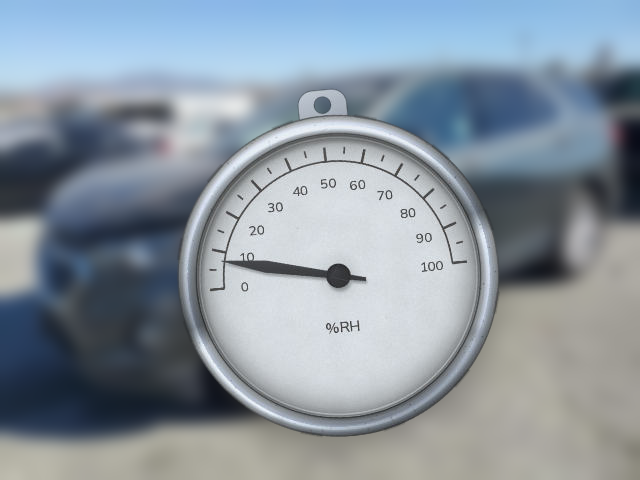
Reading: 7.5 %
